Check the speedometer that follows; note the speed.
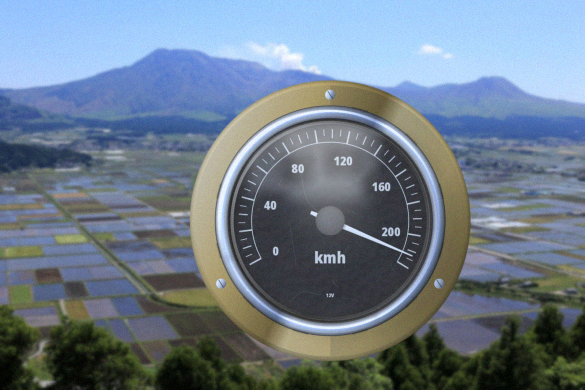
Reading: 212.5 km/h
